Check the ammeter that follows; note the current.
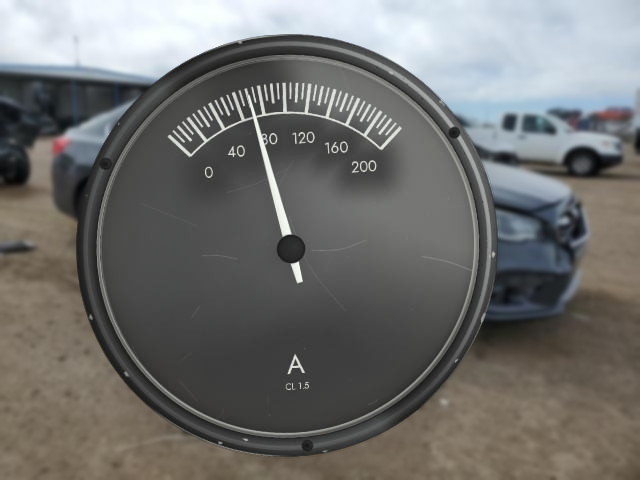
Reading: 70 A
